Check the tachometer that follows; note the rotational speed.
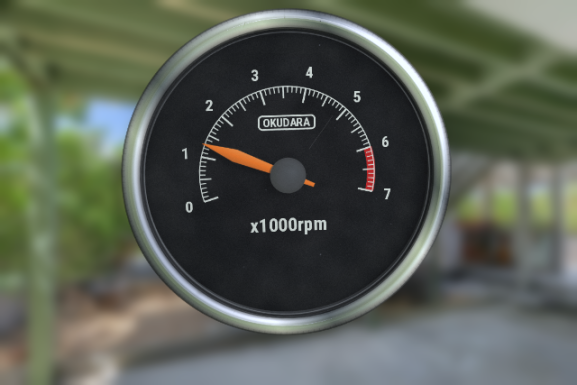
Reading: 1300 rpm
